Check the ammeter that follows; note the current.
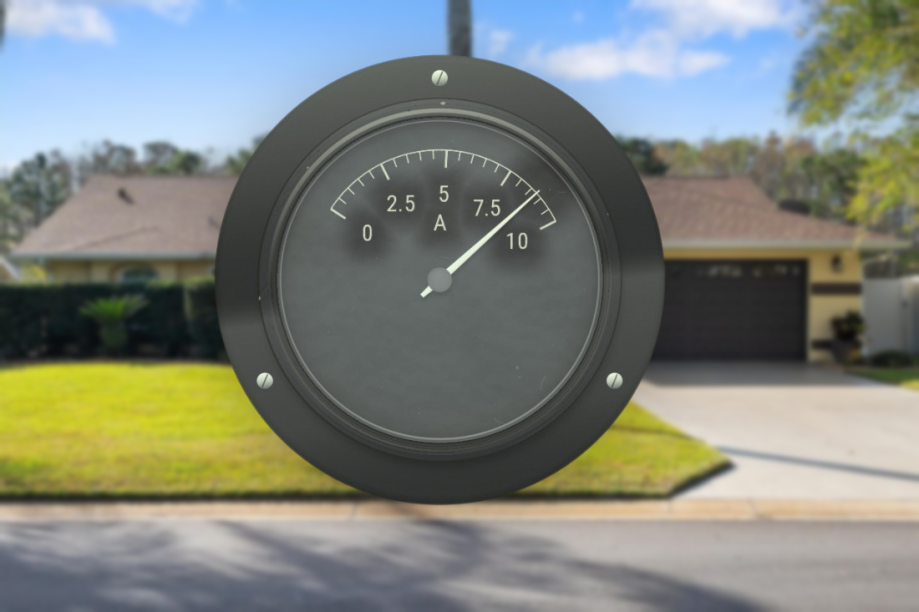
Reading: 8.75 A
